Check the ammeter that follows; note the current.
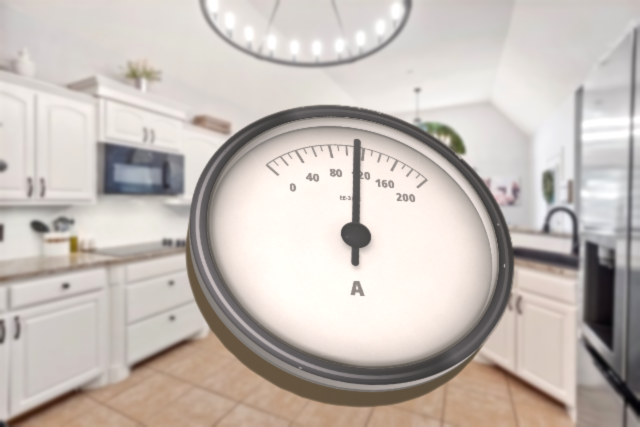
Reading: 110 A
